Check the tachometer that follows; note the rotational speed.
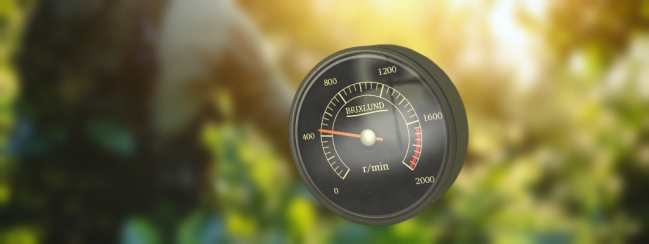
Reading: 450 rpm
